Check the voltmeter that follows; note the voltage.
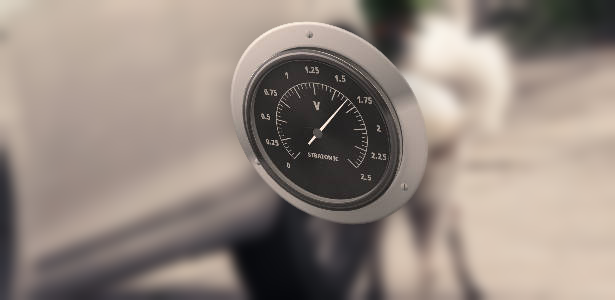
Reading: 1.65 V
